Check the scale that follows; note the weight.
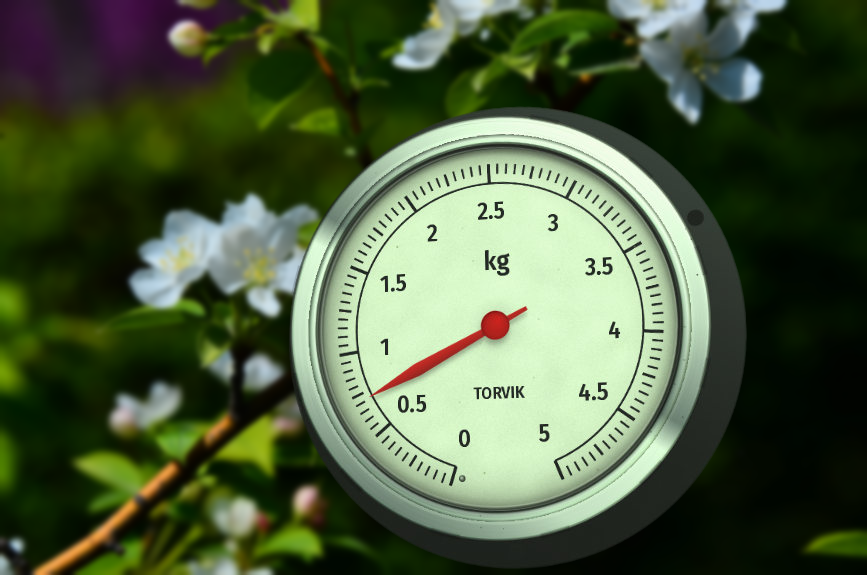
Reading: 0.7 kg
